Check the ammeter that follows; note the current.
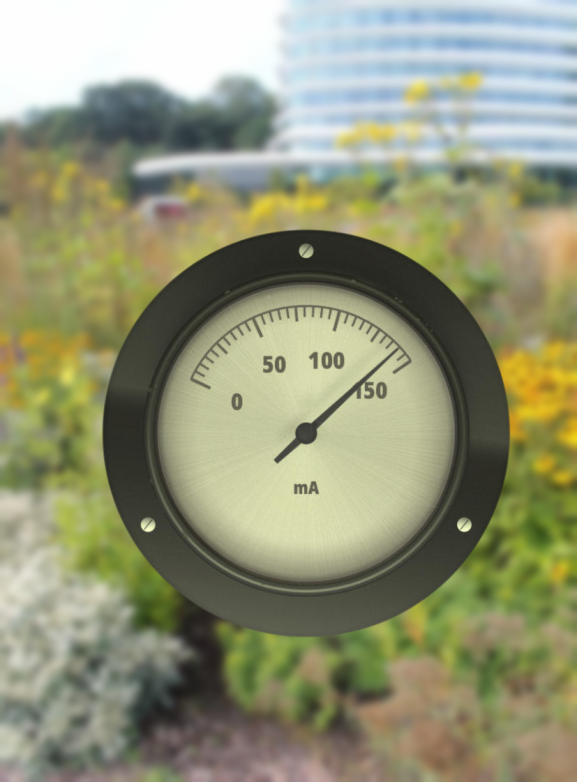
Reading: 140 mA
